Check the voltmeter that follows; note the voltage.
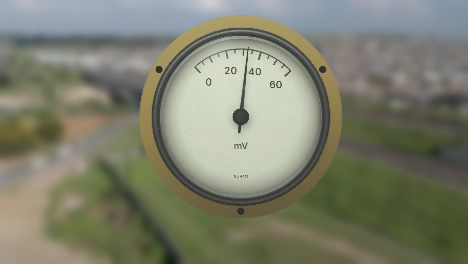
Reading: 32.5 mV
